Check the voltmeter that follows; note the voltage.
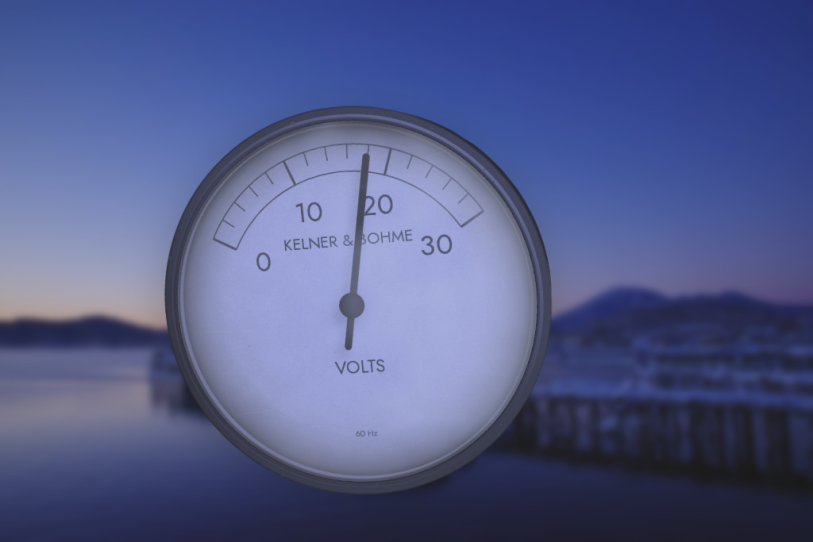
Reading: 18 V
